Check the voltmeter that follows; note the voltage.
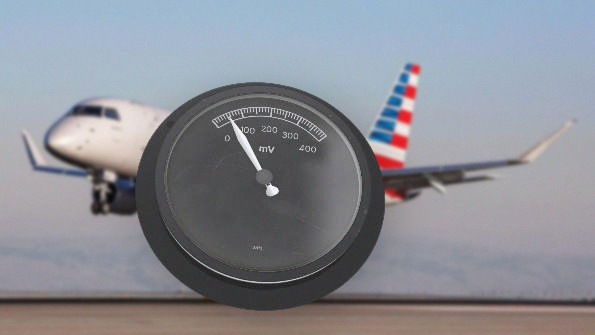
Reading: 50 mV
